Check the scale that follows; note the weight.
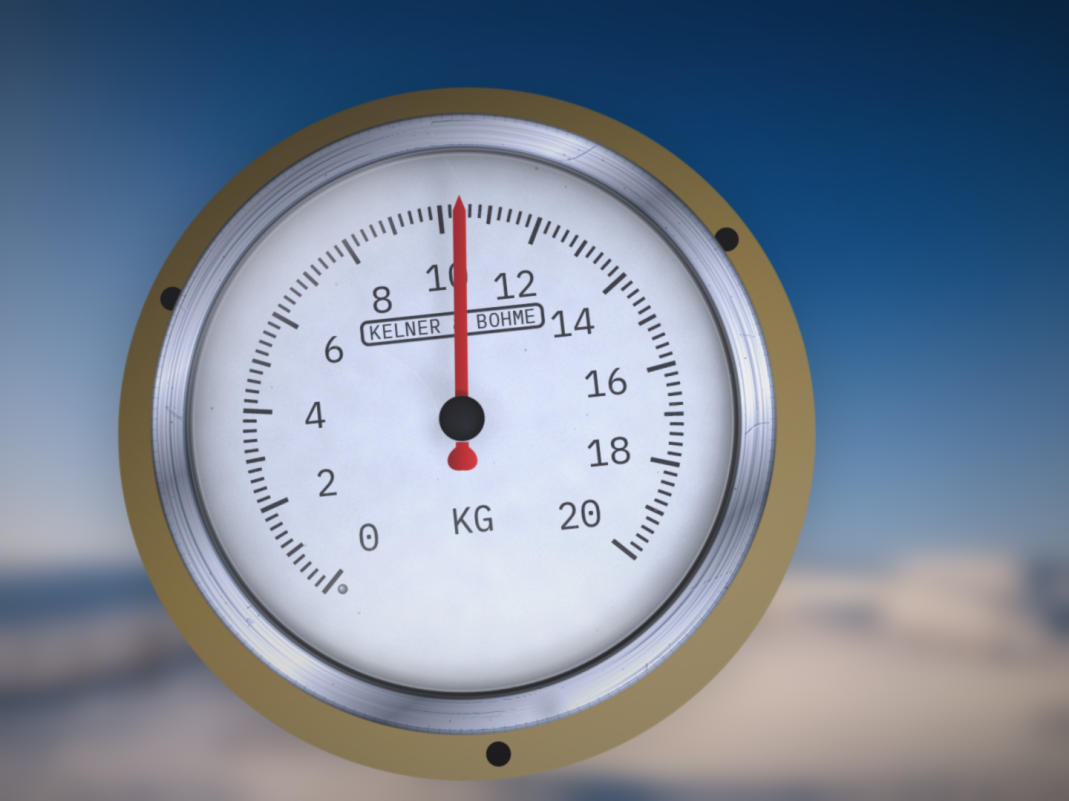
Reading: 10.4 kg
